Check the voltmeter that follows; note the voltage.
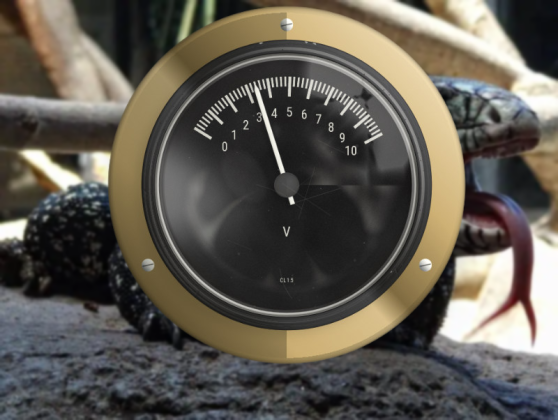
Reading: 3.4 V
